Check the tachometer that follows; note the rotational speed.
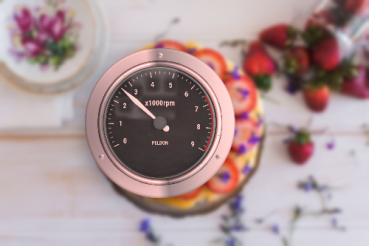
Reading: 2600 rpm
